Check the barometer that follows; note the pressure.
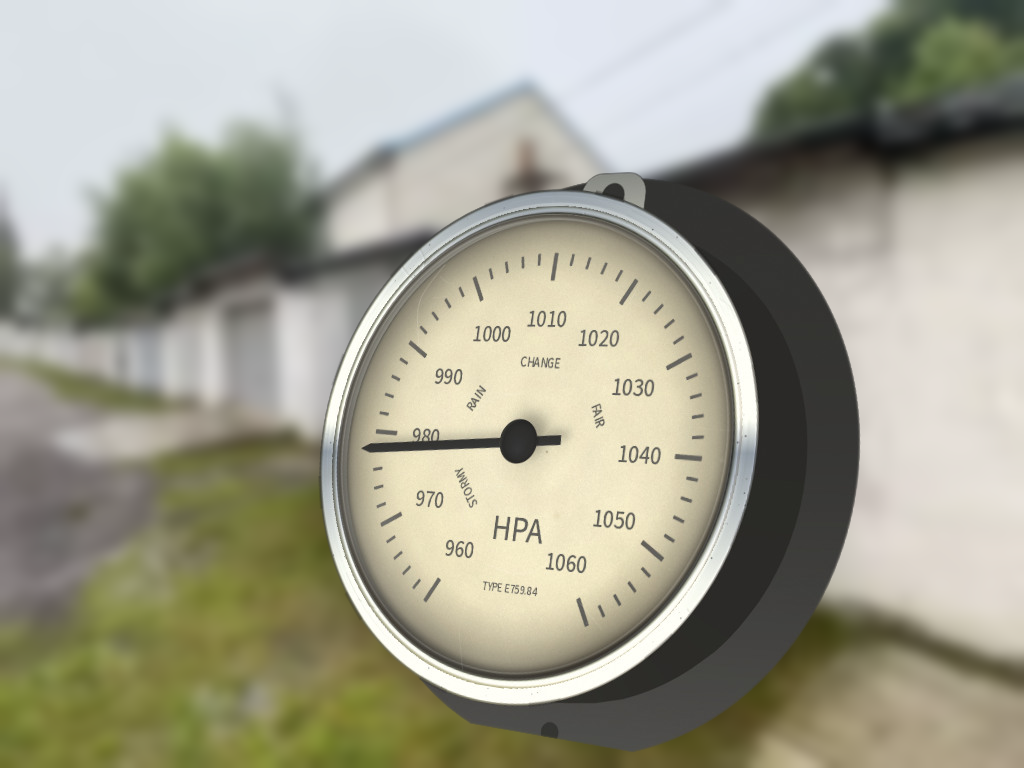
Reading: 978 hPa
